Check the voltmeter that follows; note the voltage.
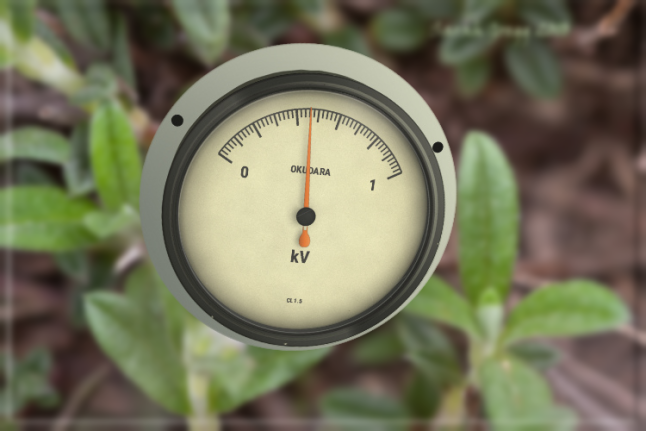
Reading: 0.46 kV
